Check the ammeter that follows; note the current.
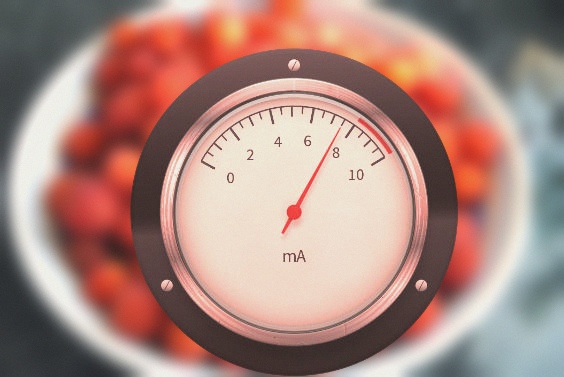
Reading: 7.5 mA
